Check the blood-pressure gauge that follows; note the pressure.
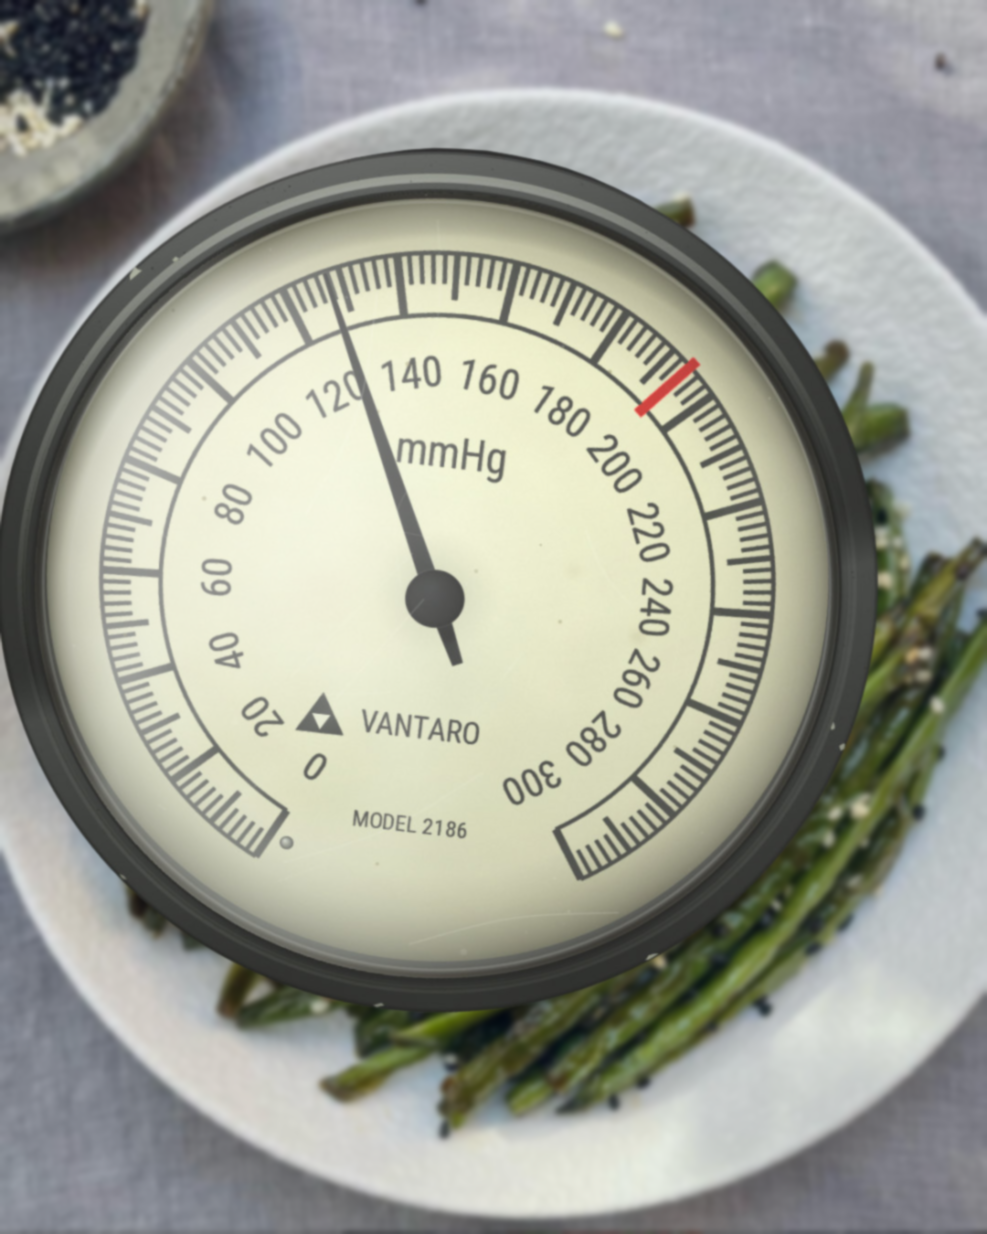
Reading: 128 mmHg
